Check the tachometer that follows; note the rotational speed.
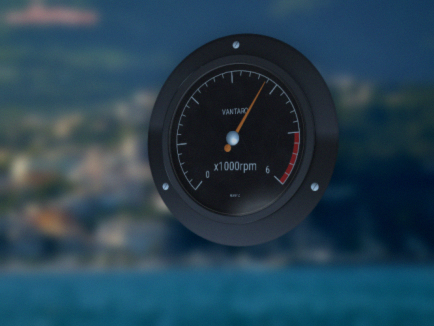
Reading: 3800 rpm
